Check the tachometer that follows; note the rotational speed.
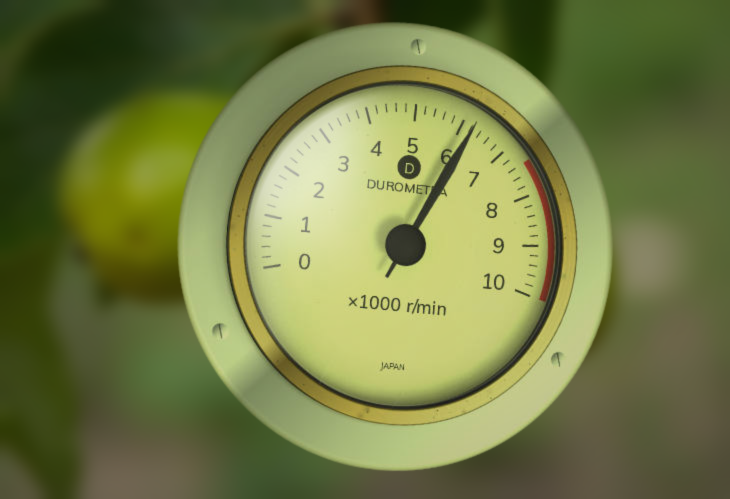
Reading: 6200 rpm
